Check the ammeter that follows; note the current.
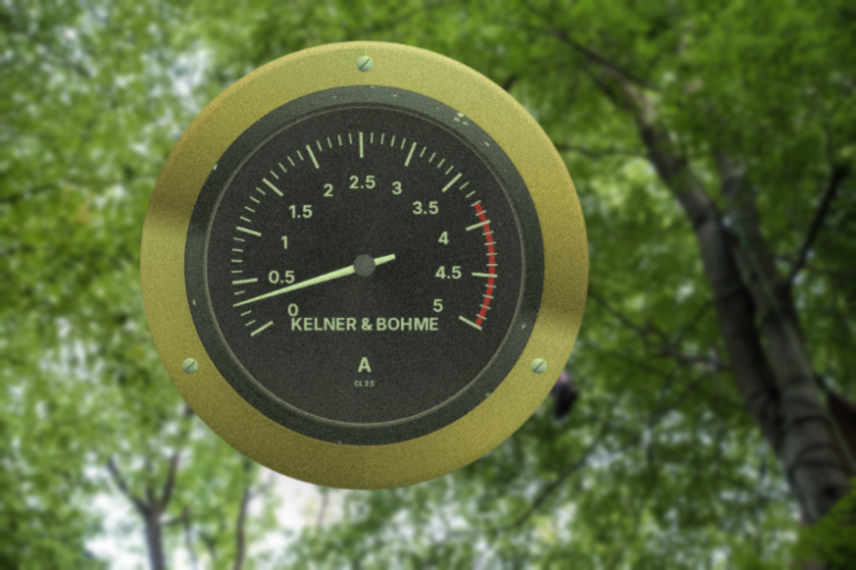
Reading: 0.3 A
